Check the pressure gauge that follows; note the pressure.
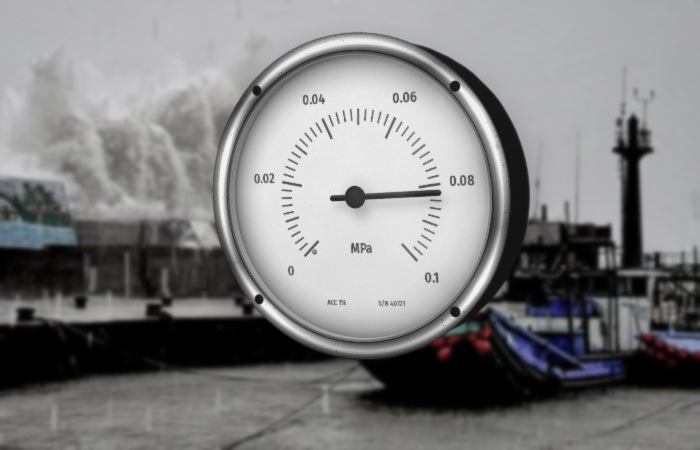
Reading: 0.082 MPa
